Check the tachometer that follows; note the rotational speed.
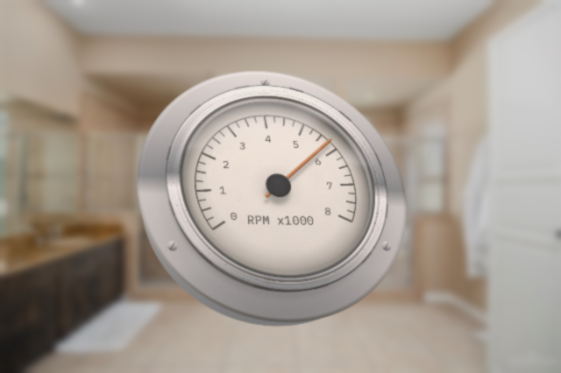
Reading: 5750 rpm
